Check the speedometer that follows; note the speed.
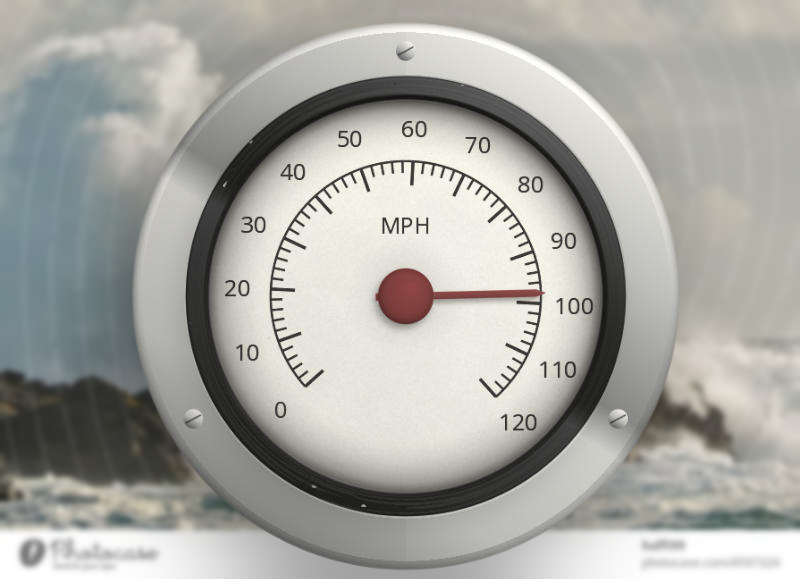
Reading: 98 mph
